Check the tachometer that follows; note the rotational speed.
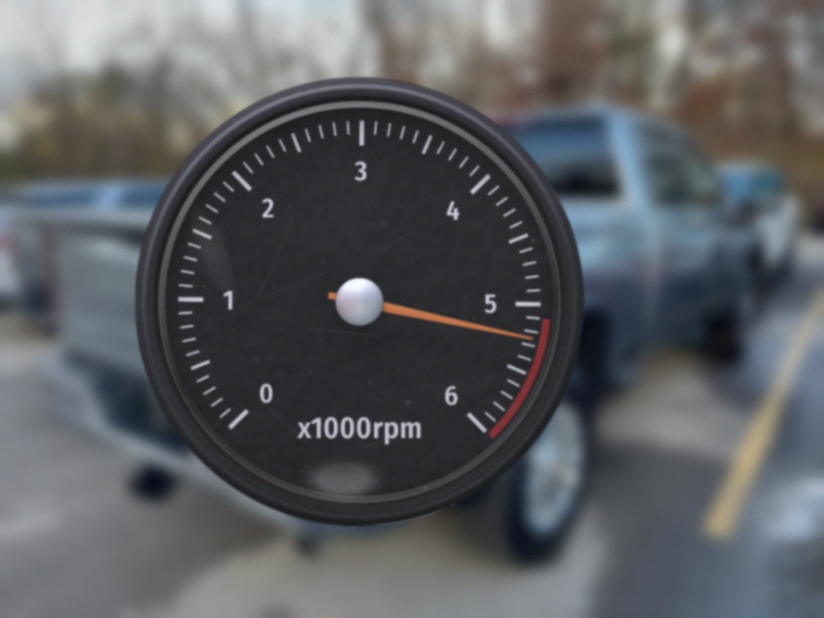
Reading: 5250 rpm
